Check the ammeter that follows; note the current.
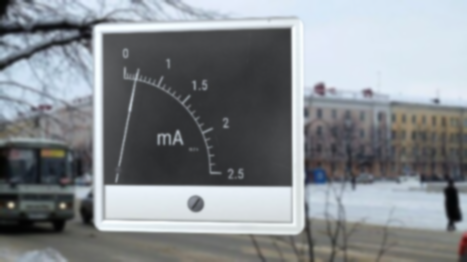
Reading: 0.5 mA
